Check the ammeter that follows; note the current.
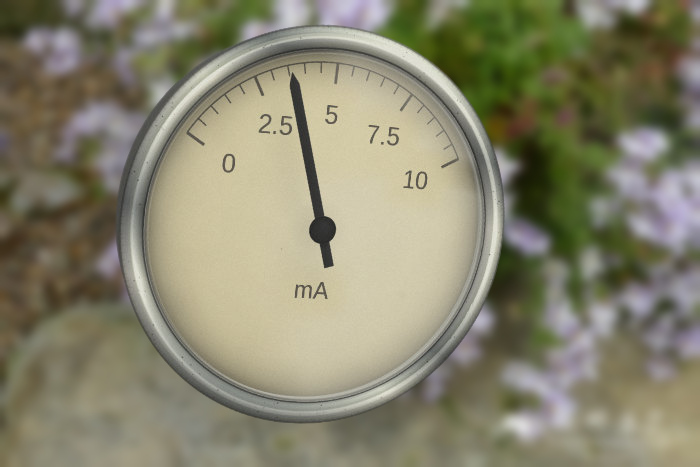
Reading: 3.5 mA
